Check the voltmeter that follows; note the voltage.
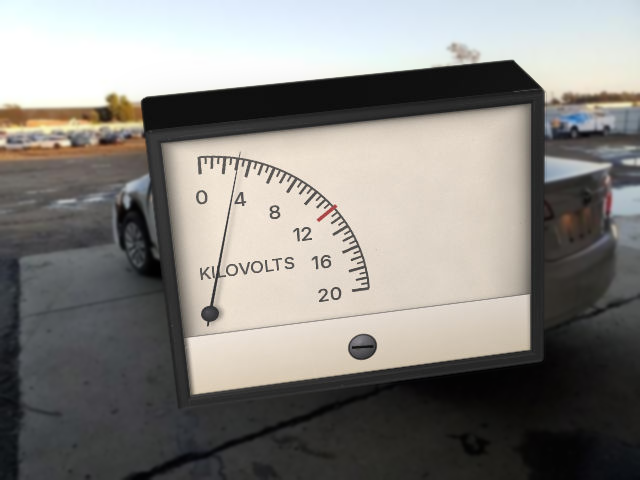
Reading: 3 kV
